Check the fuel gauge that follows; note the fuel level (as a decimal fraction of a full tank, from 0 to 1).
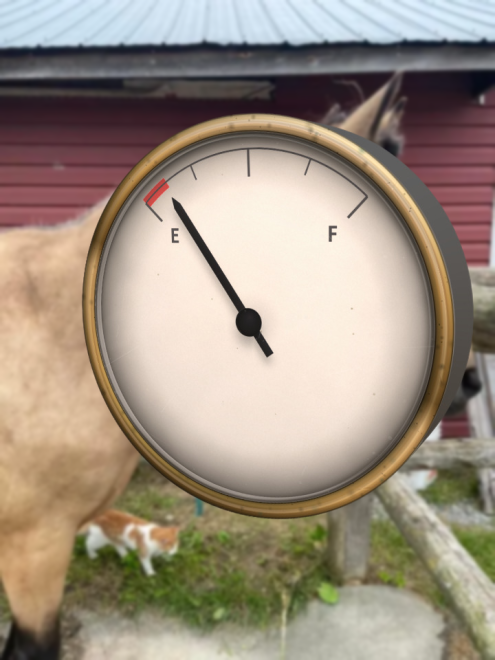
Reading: 0.125
